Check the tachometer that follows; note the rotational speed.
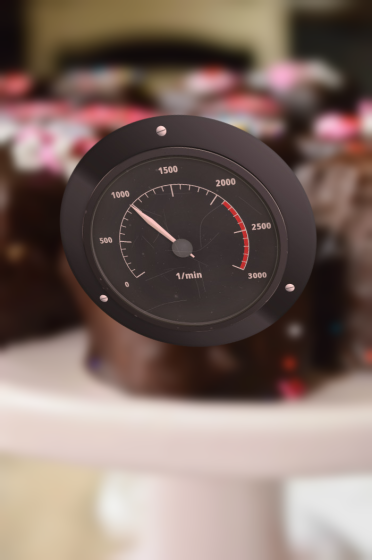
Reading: 1000 rpm
